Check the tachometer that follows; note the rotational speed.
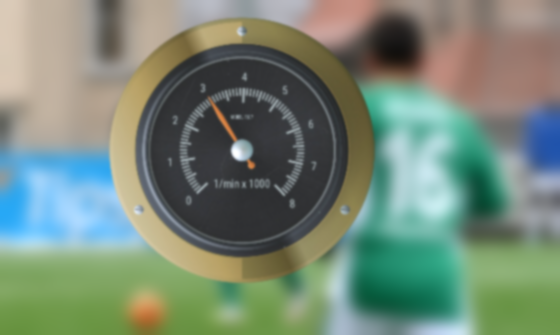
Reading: 3000 rpm
